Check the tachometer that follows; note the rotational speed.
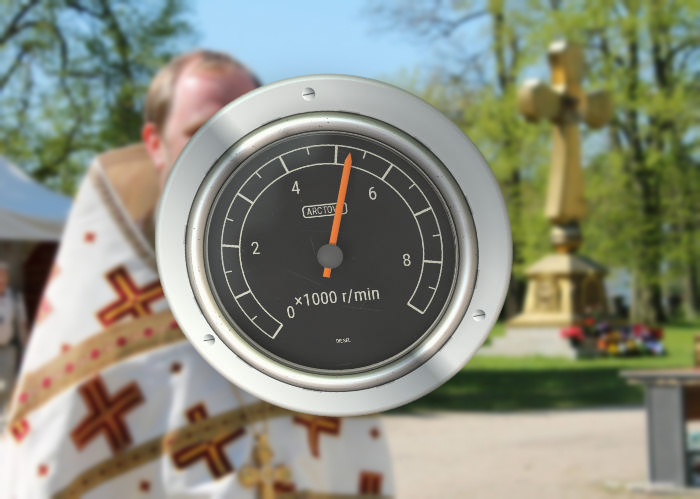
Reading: 5250 rpm
